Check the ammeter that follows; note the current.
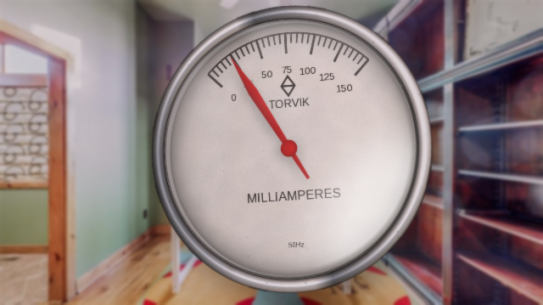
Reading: 25 mA
